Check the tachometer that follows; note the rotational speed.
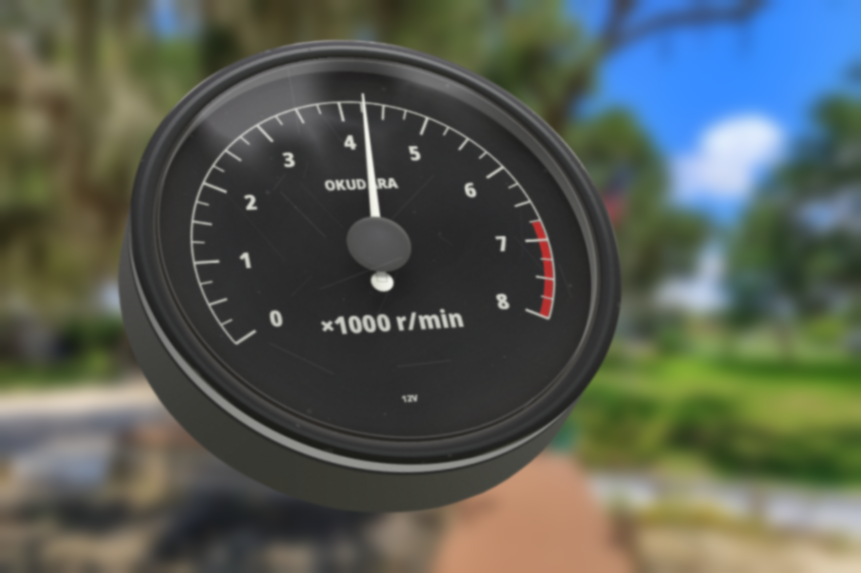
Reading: 4250 rpm
